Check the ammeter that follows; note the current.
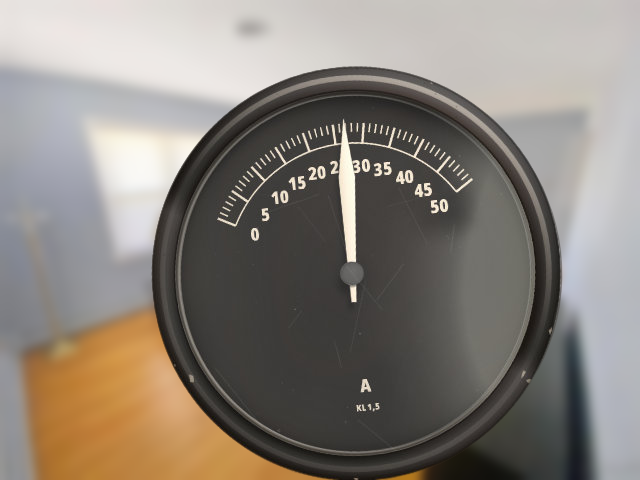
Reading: 27 A
